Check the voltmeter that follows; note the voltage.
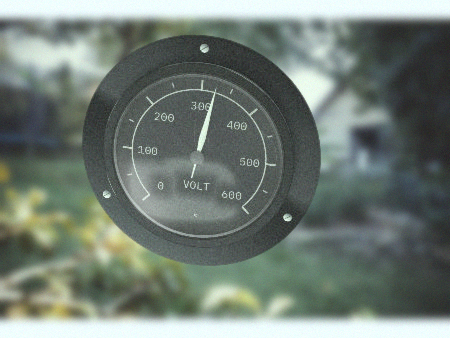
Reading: 325 V
